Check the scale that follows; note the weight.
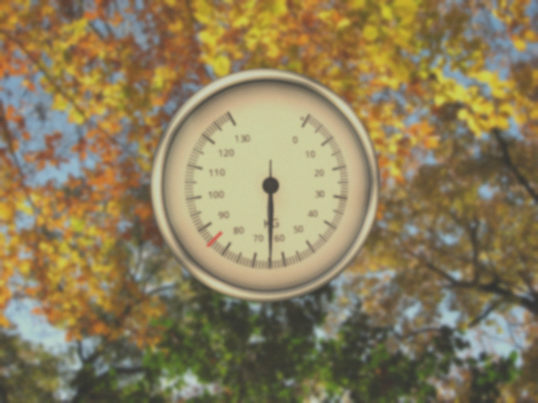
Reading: 65 kg
